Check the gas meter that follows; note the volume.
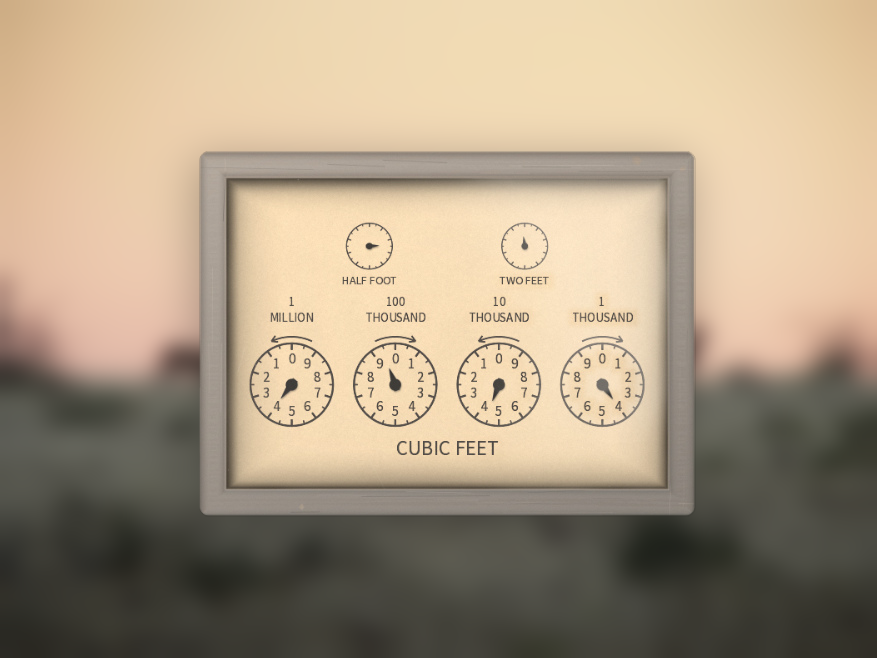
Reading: 394400 ft³
